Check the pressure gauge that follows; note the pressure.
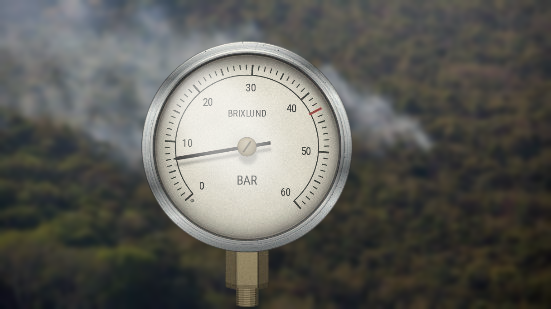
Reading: 7 bar
